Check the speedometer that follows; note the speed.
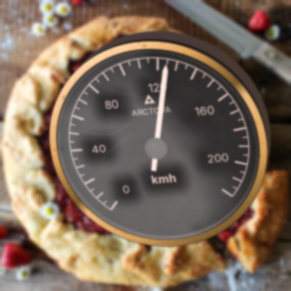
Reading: 125 km/h
